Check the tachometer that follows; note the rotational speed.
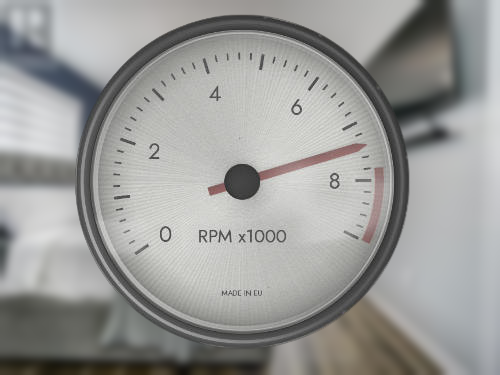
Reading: 7400 rpm
